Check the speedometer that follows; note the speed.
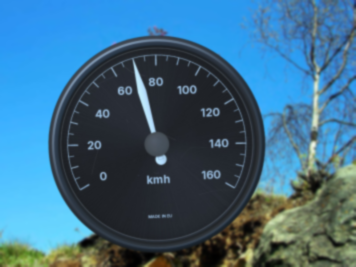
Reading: 70 km/h
